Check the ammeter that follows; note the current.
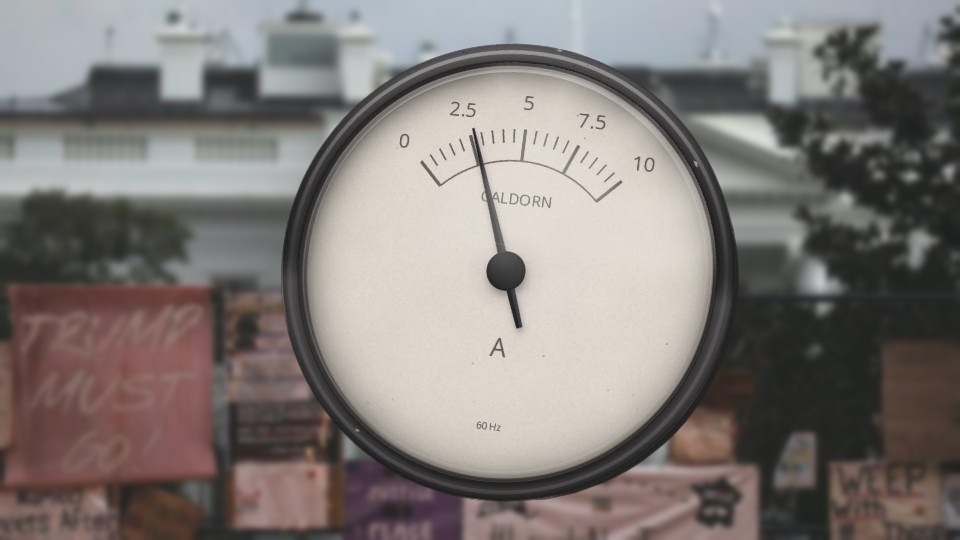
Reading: 2.75 A
